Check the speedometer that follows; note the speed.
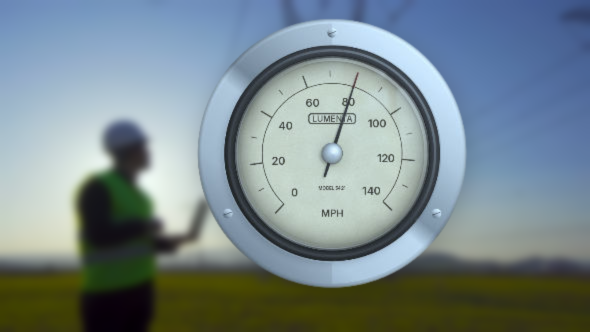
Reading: 80 mph
